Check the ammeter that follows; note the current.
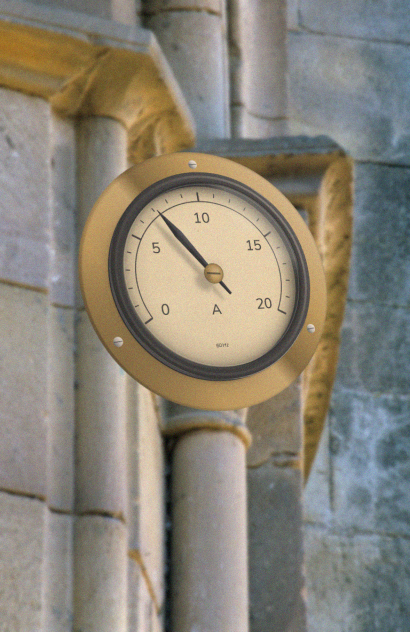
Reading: 7 A
